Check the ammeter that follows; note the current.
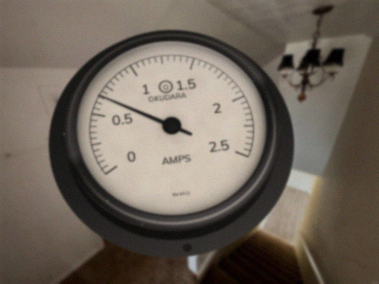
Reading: 0.65 A
